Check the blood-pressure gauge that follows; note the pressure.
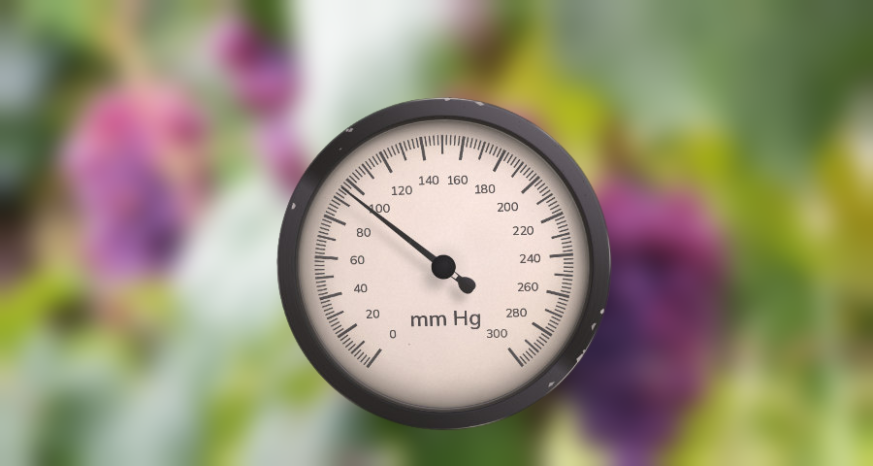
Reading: 96 mmHg
